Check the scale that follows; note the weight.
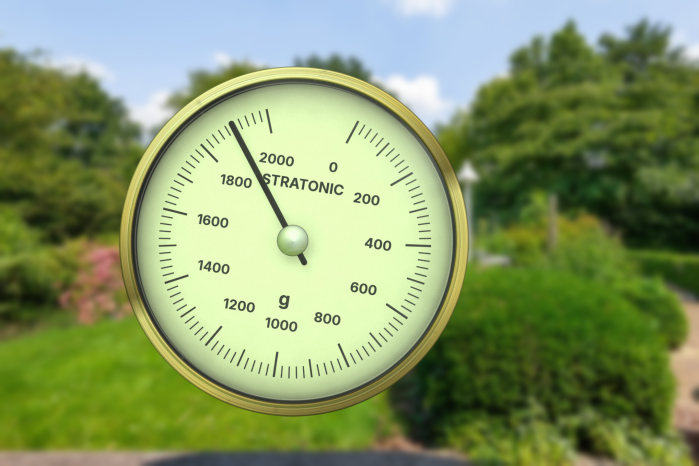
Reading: 1900 g
